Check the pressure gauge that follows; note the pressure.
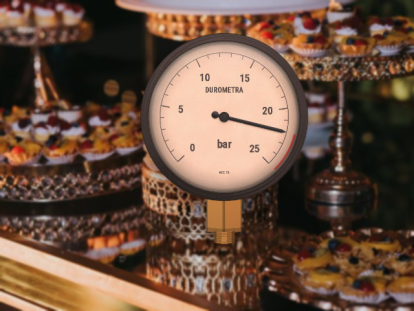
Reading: 22 bar
